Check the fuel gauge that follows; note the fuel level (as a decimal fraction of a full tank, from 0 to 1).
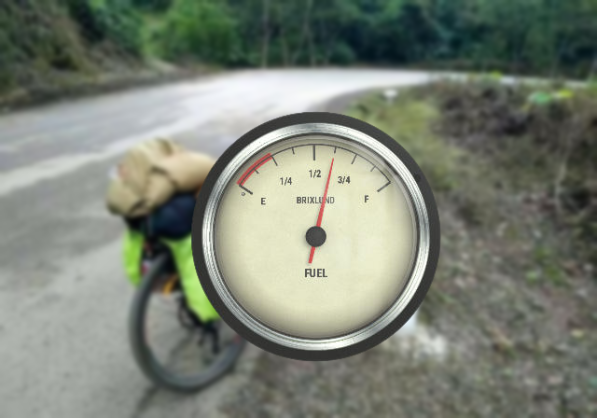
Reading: 0.625
